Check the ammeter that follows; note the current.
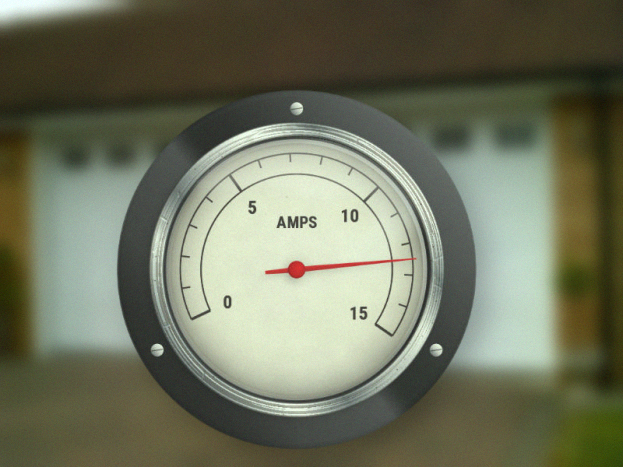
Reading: 12.5 A
